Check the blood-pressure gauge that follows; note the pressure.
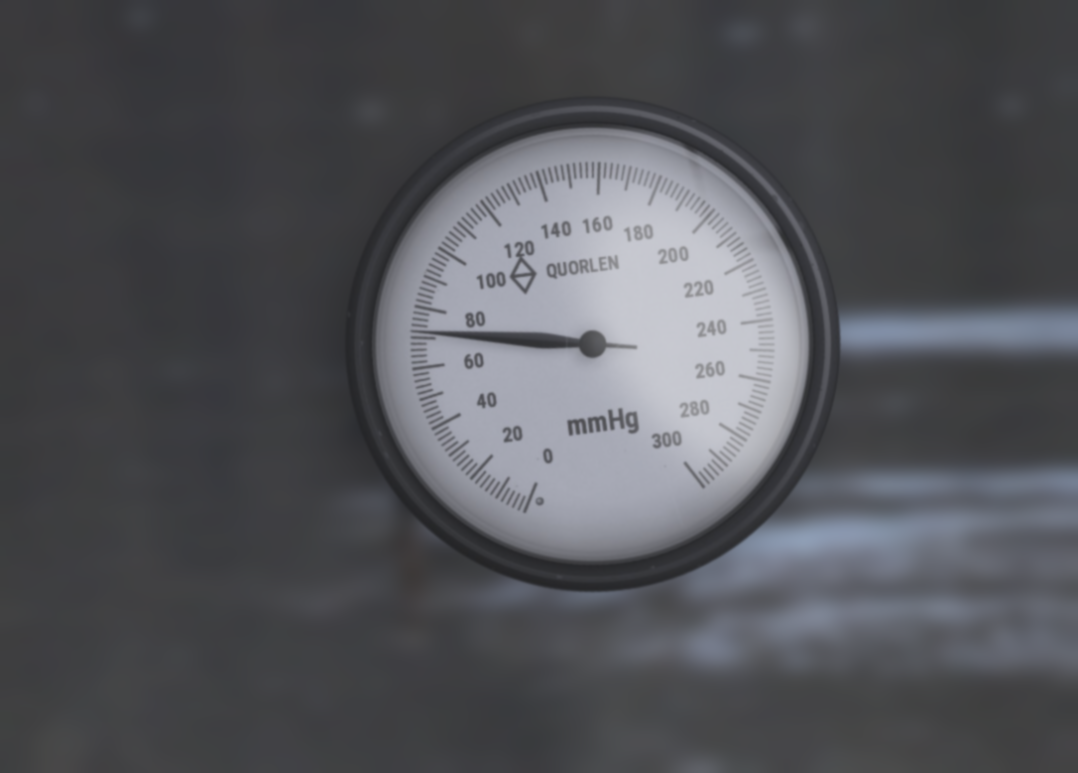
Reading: 72 mmHg
